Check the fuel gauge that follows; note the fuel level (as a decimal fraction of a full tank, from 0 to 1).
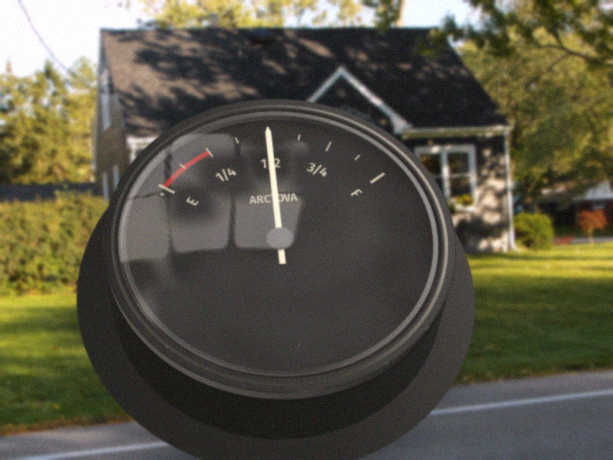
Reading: 0.5
